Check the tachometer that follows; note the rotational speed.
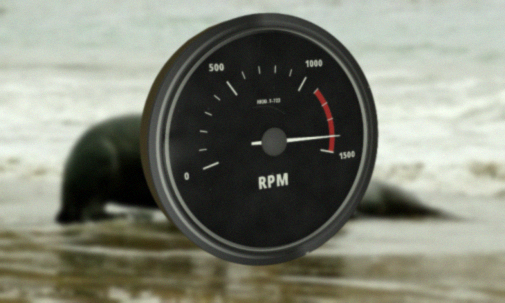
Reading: 1400 rpm
